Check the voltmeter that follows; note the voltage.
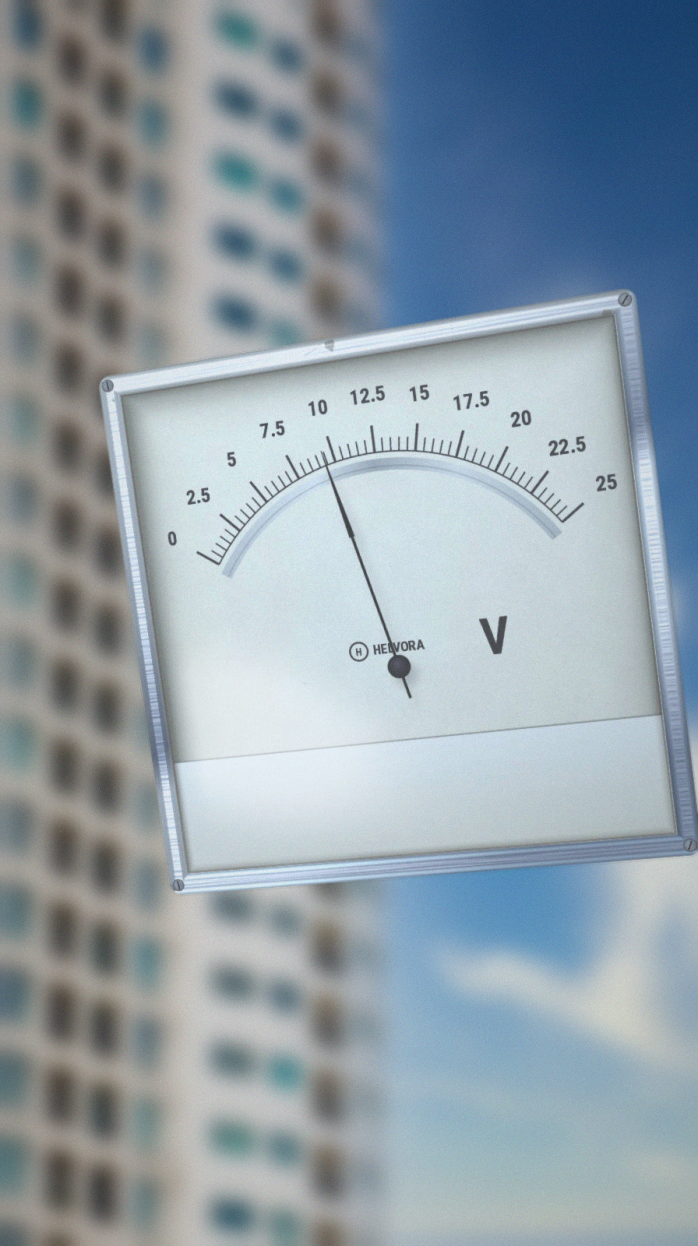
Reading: 9.5 V
